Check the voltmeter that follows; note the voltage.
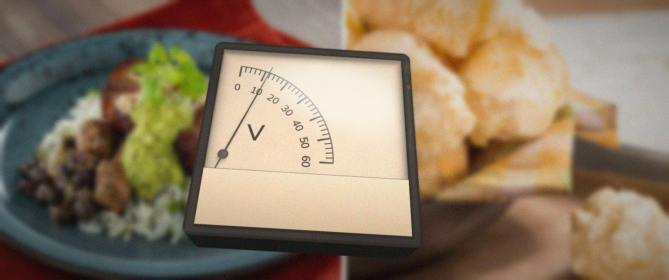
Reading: 12 V
